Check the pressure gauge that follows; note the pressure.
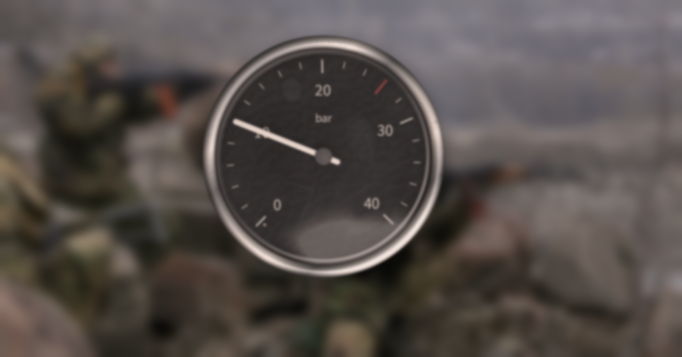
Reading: 10 bar
